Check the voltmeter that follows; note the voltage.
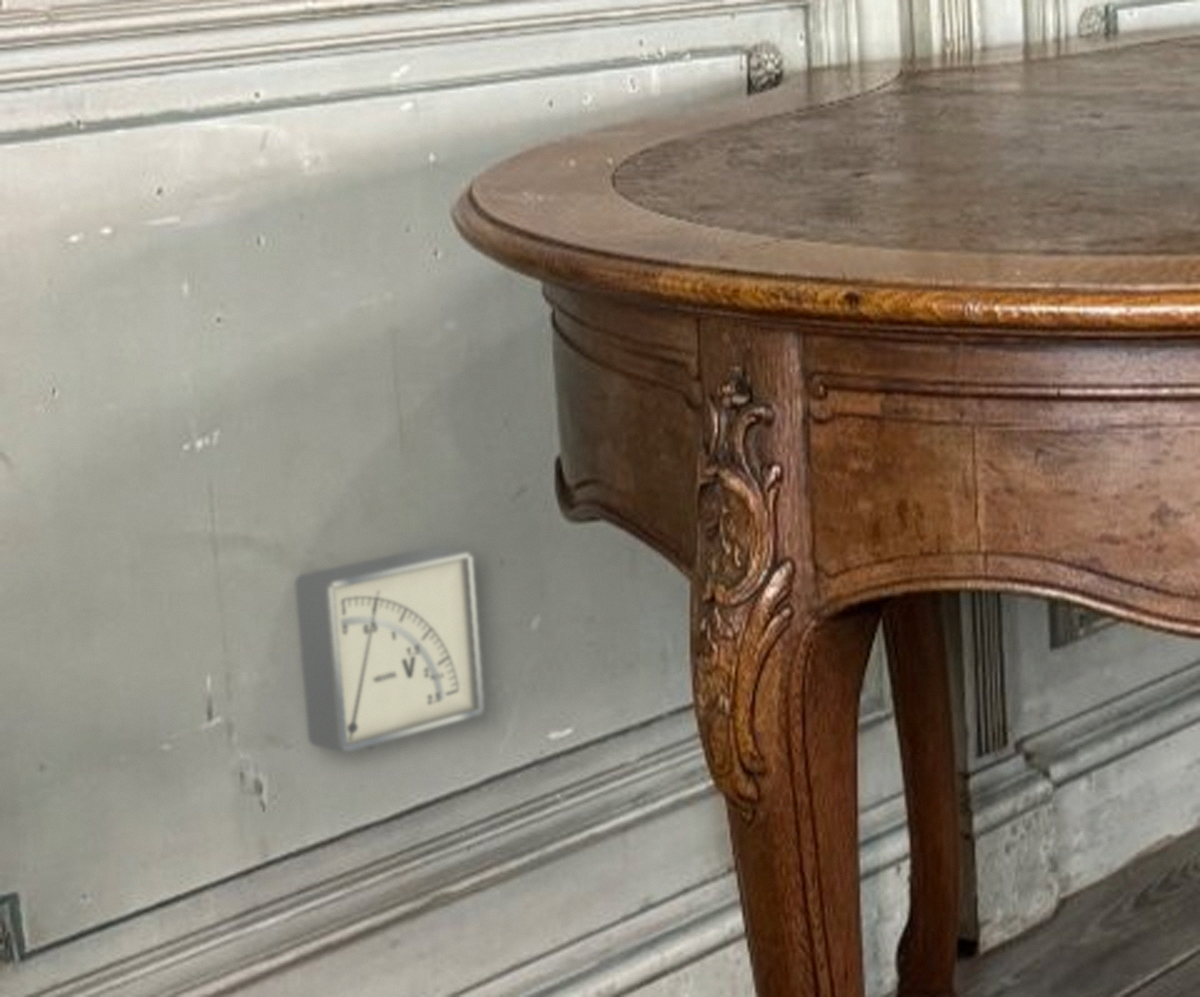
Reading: 0.5 V
